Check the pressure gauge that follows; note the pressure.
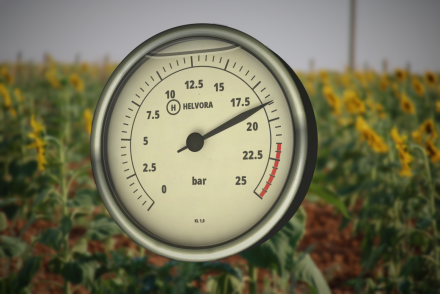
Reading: 19 bar
